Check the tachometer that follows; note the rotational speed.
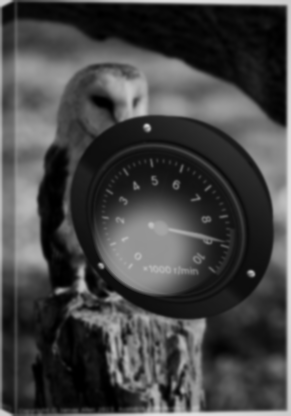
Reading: 8800 rpm
